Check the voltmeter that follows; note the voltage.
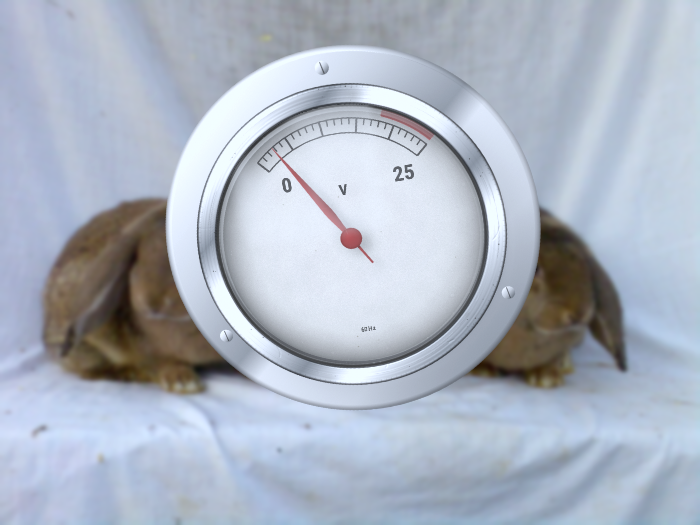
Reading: 3 V
